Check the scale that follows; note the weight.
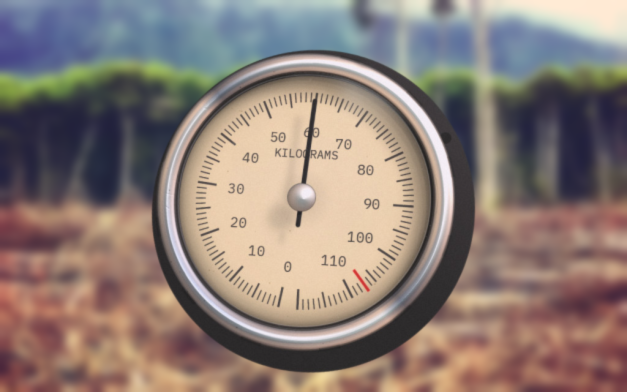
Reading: 60 kg
